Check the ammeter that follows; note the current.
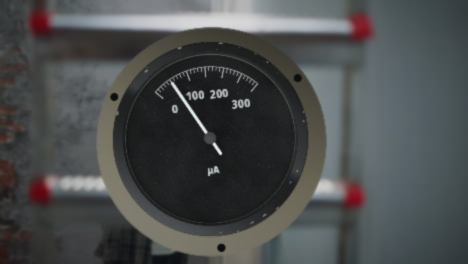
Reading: 50 µA
